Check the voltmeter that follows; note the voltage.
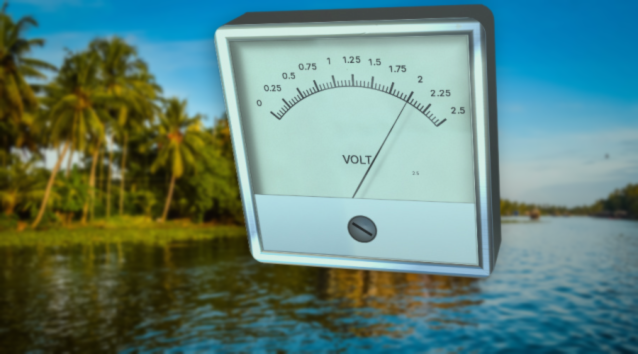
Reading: 2 V
